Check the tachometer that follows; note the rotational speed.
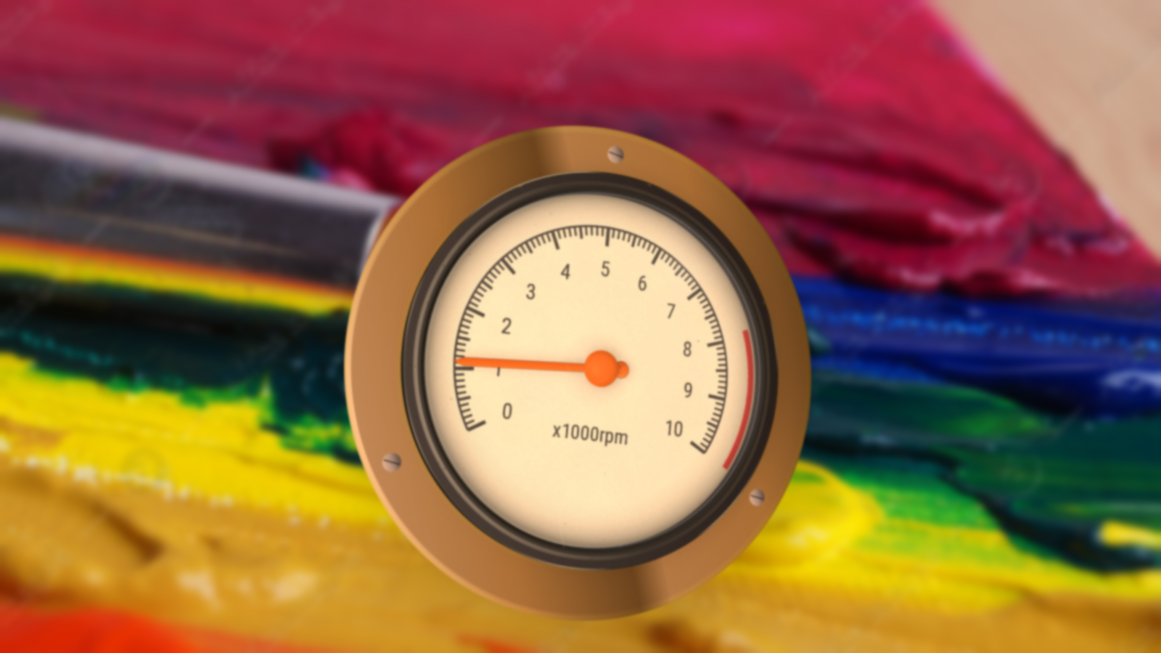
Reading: 1100 rpm
